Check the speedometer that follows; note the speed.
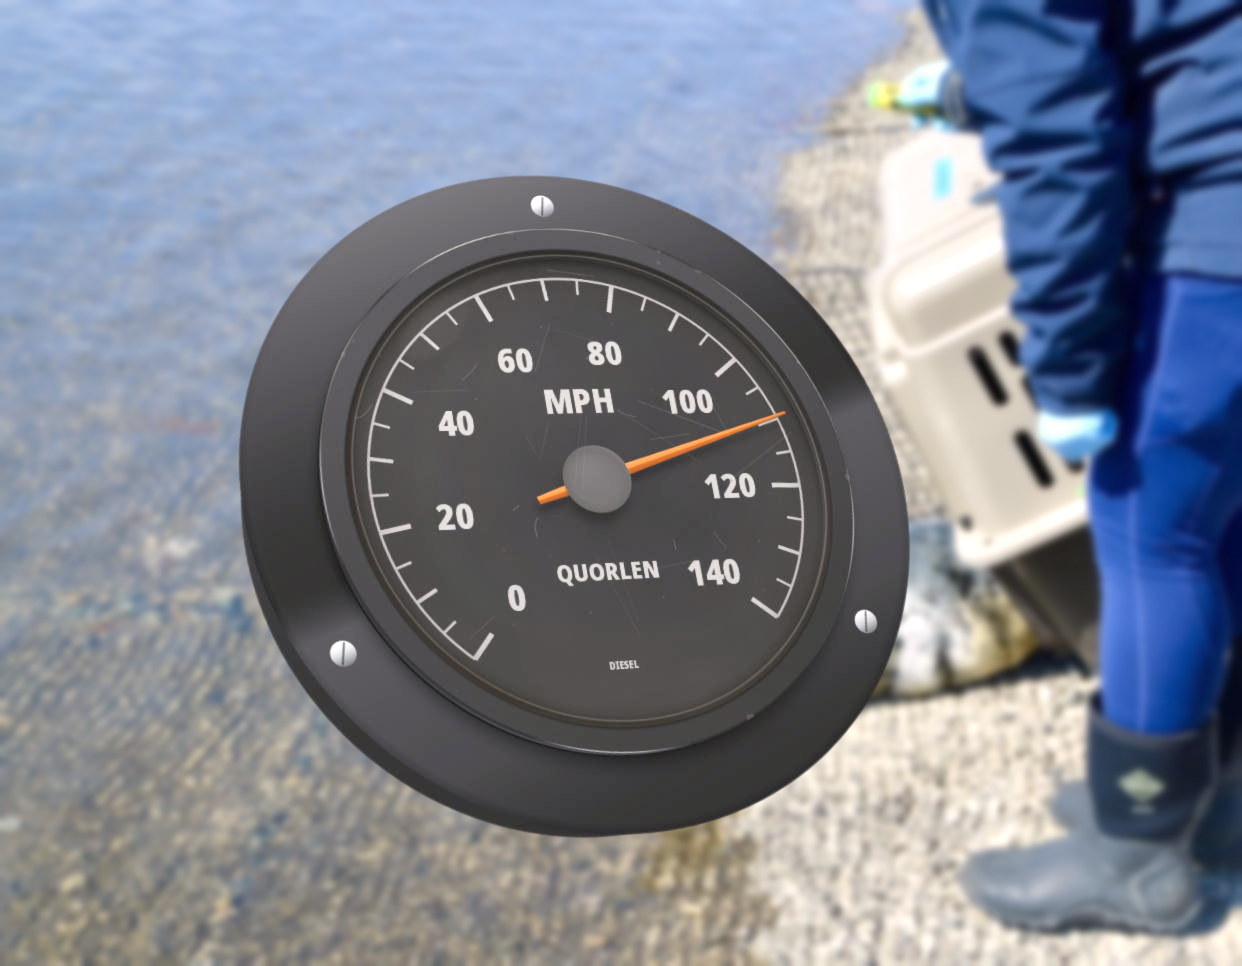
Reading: 110 mph
